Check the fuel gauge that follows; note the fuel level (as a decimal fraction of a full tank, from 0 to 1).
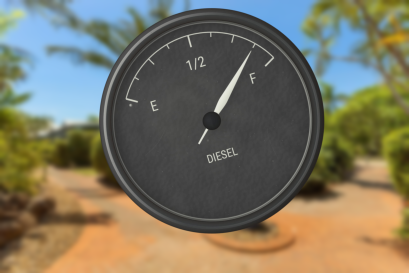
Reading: 0.875
